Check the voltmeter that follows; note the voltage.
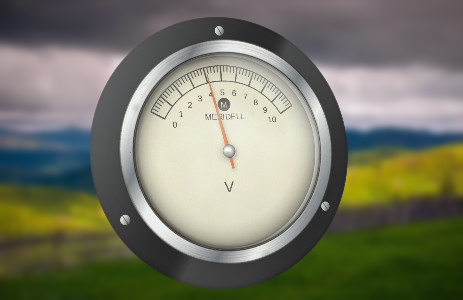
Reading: 4 V
